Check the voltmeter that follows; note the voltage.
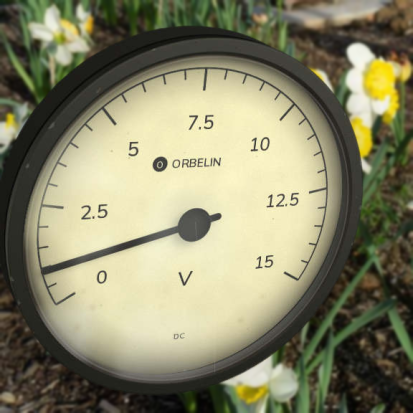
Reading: 1 V
